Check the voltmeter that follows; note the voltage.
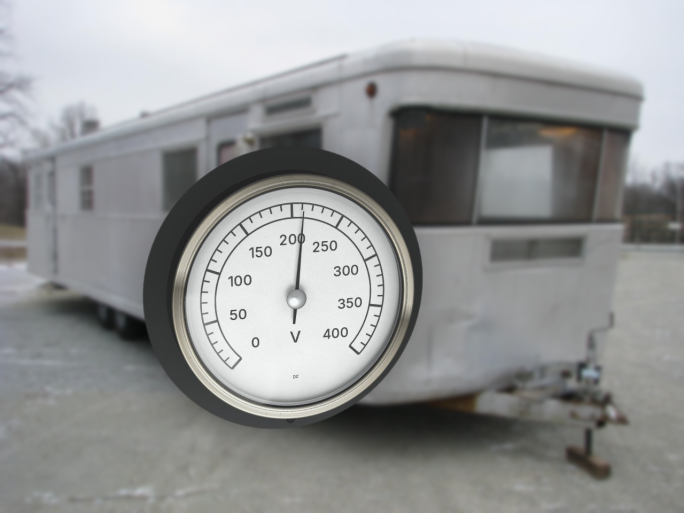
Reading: 210 V
